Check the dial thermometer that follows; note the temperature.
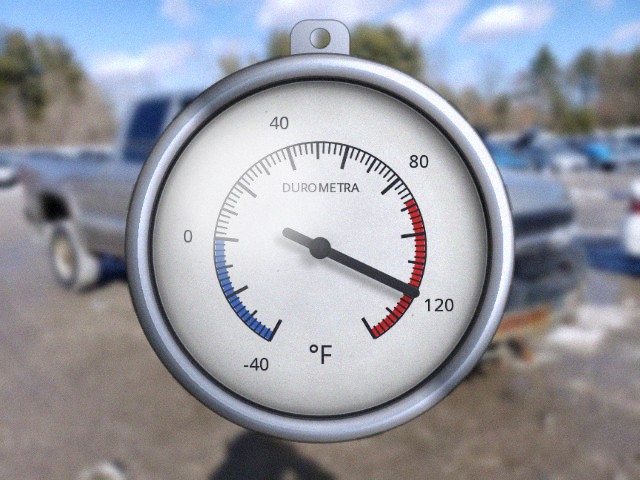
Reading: 120 °F
